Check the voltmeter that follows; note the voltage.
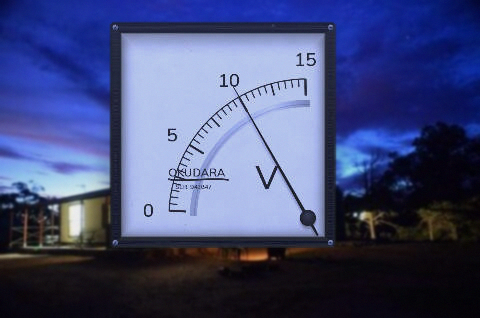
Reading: 10 V
